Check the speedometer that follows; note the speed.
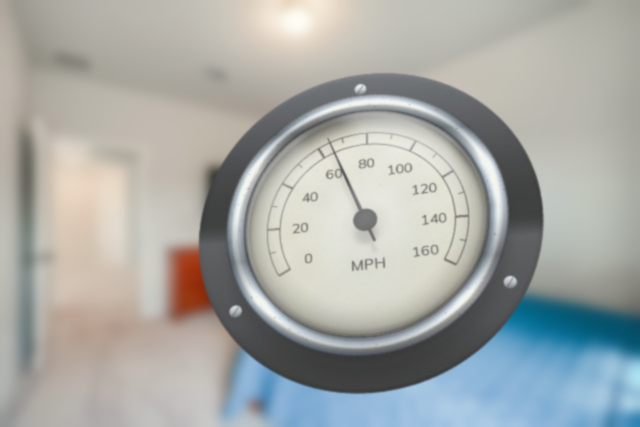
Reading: 65 mph
